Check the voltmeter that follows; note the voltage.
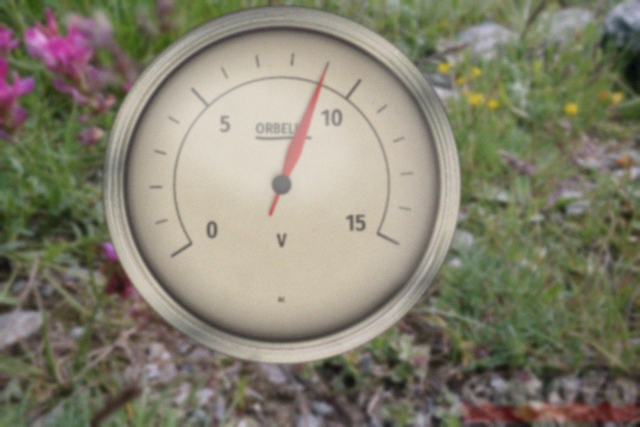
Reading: 9 V
